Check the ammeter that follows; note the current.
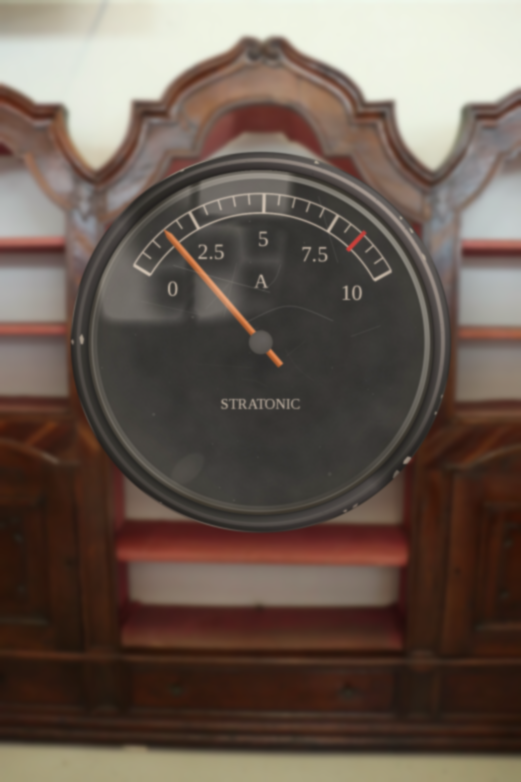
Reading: 1.5 A
